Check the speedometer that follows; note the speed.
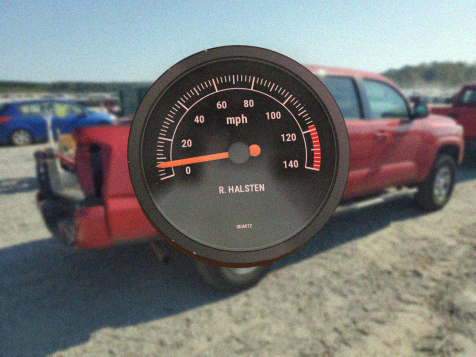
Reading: 6 mph
